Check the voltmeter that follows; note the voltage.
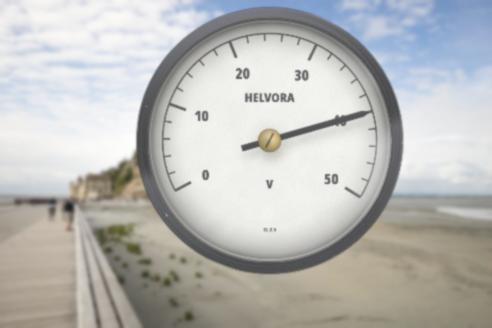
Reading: 40 V
